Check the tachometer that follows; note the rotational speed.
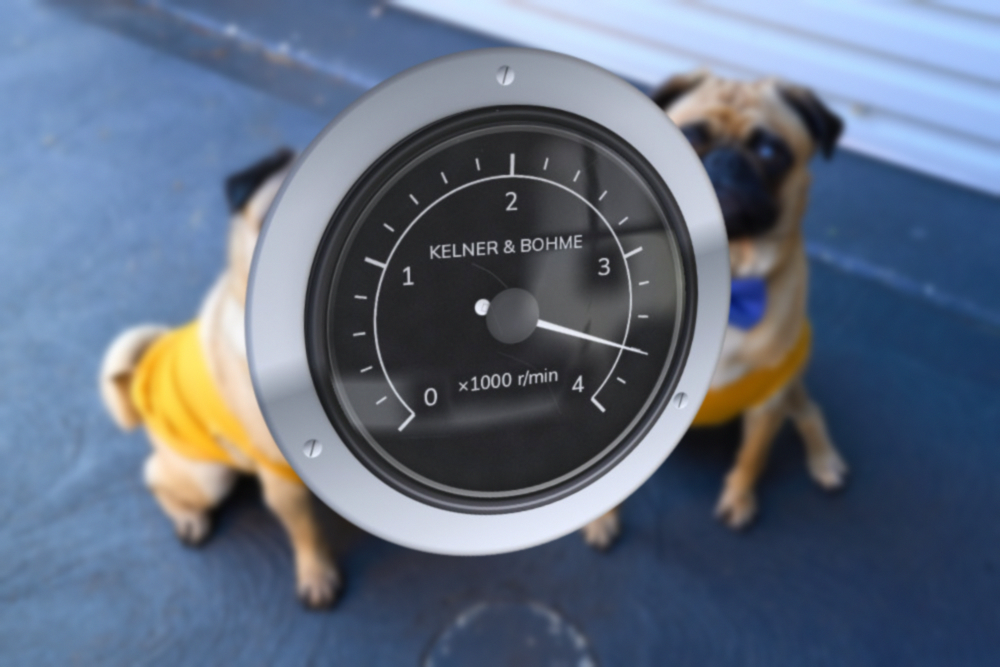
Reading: 3600 rpm
